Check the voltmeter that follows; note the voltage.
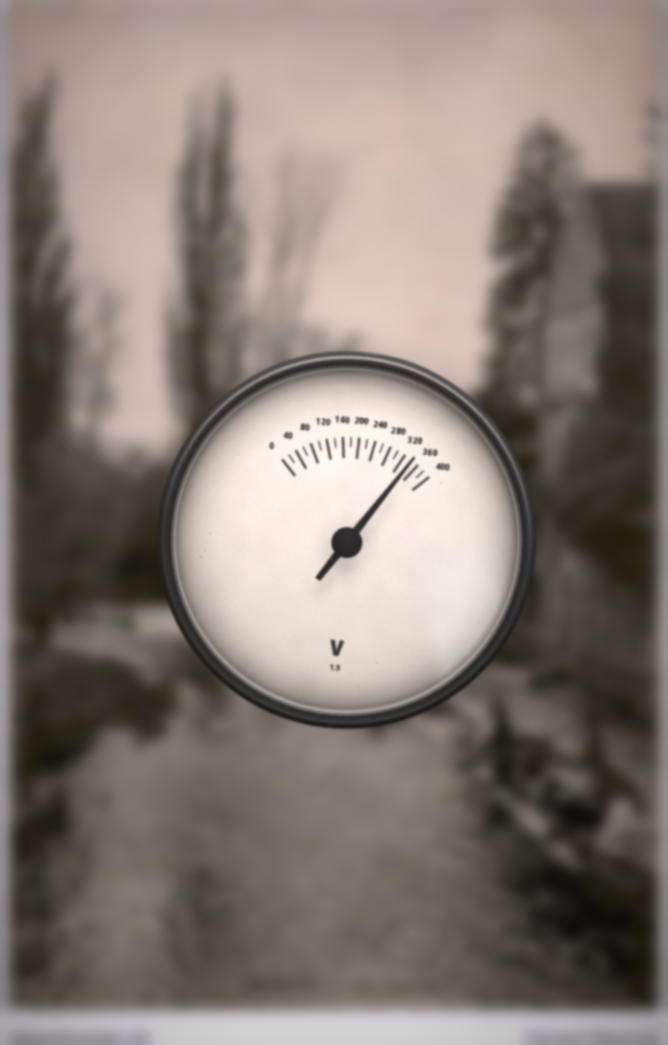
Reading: 340 V
